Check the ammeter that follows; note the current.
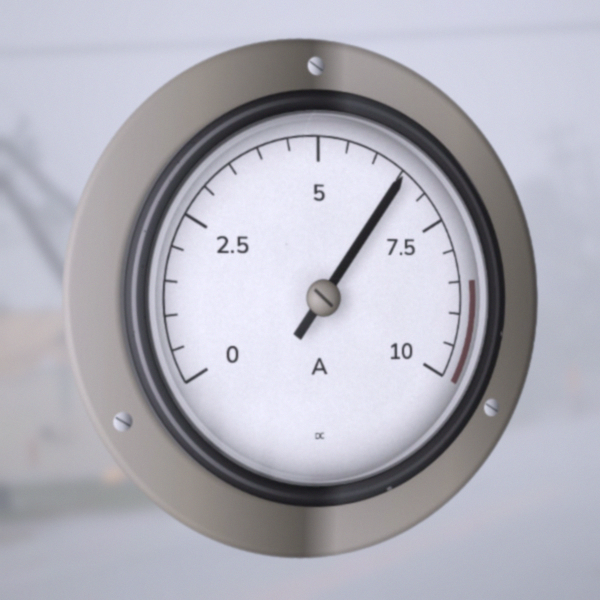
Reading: 6.5 A
